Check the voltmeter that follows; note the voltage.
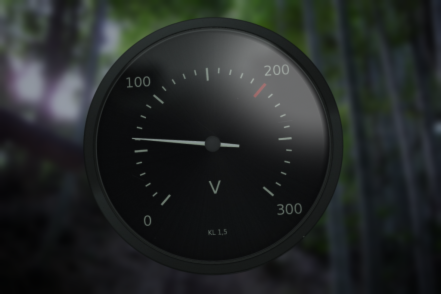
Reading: 60 V
